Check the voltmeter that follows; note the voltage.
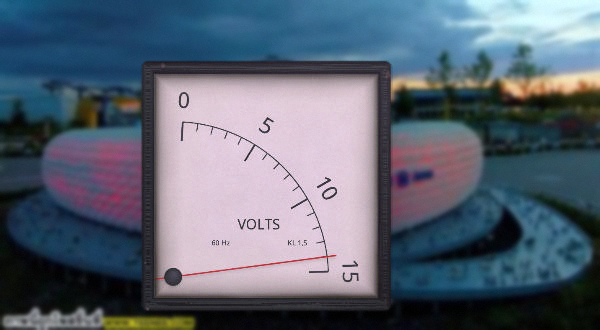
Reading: 14 V
